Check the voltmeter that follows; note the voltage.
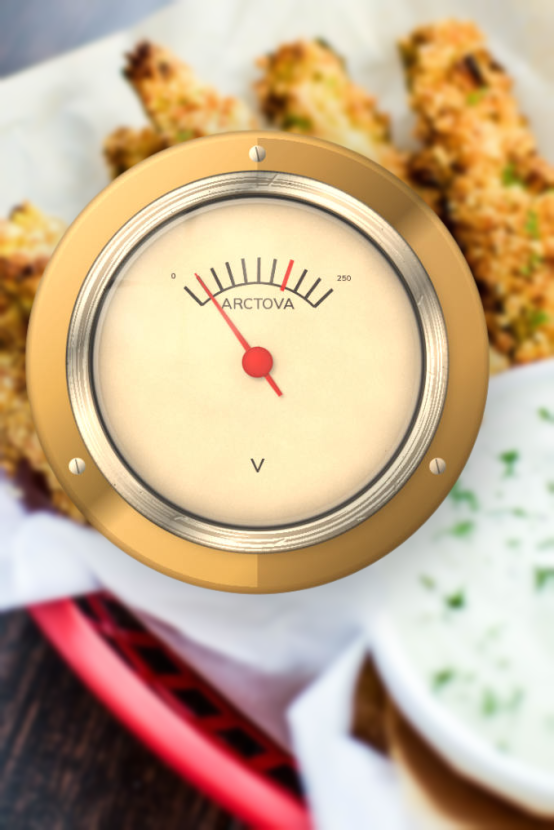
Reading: 25 V
